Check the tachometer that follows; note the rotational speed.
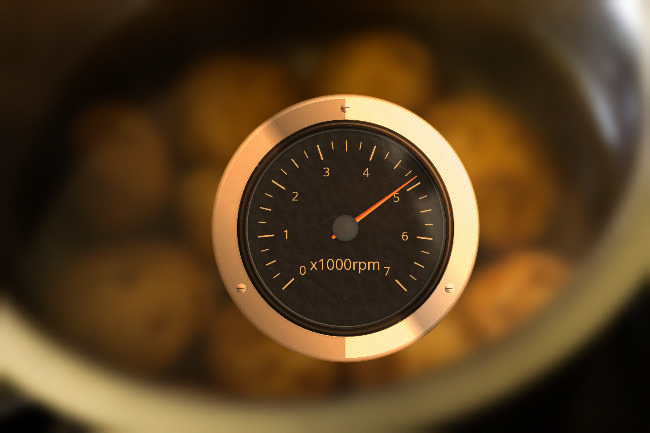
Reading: 4875 rpm
